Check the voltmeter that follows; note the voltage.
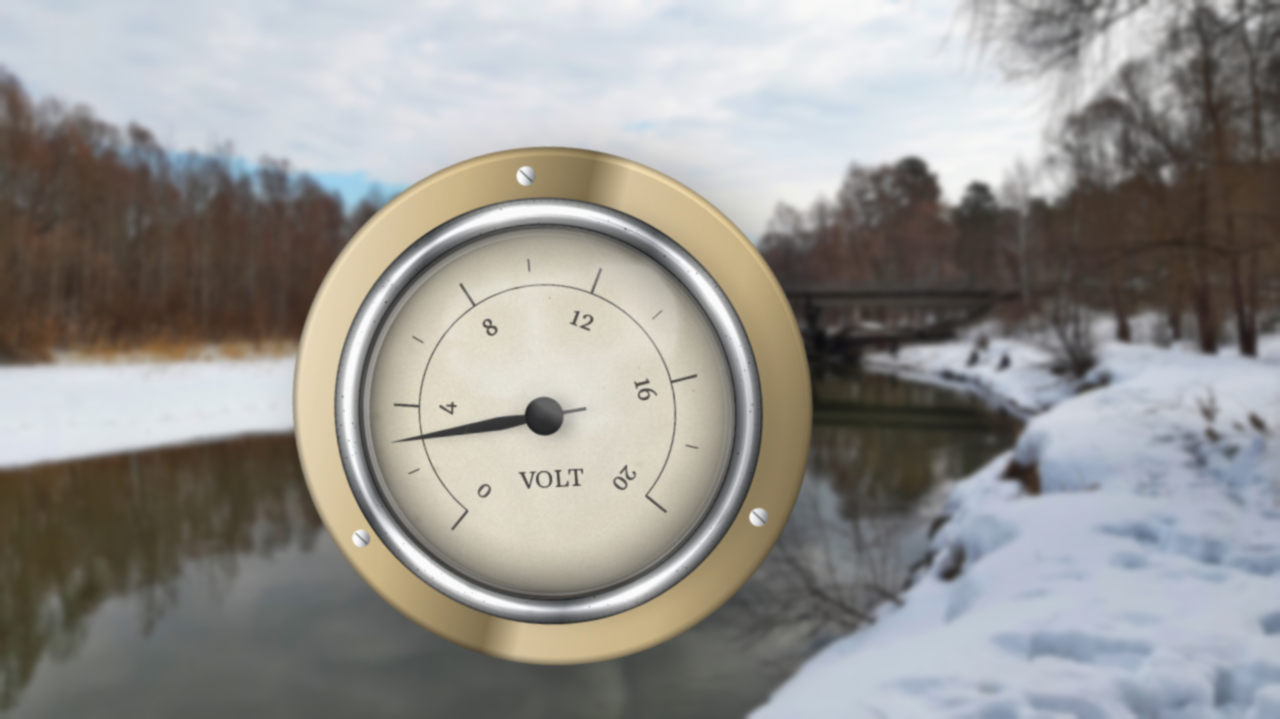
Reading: 3 V
